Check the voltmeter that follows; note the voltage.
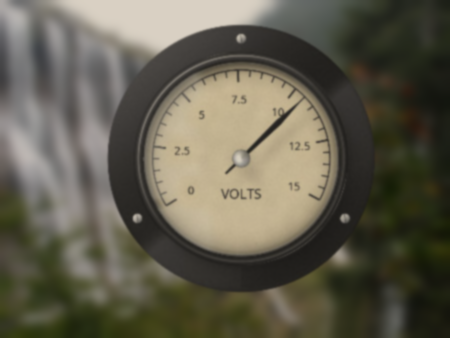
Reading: 10.5 V
